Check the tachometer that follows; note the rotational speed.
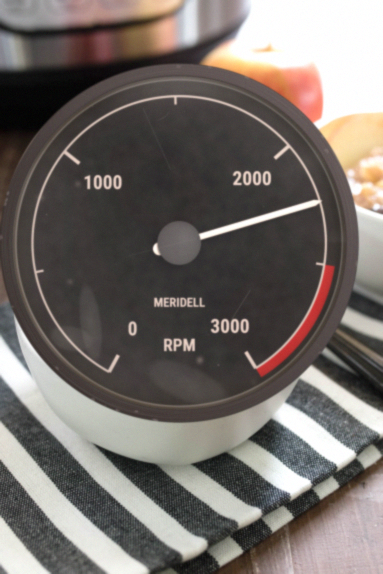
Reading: 2250 rpm
